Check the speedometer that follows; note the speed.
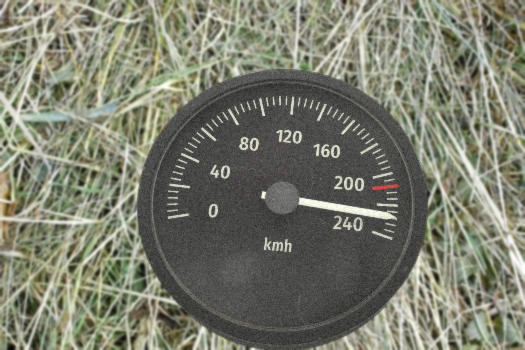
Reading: 228 km/h
